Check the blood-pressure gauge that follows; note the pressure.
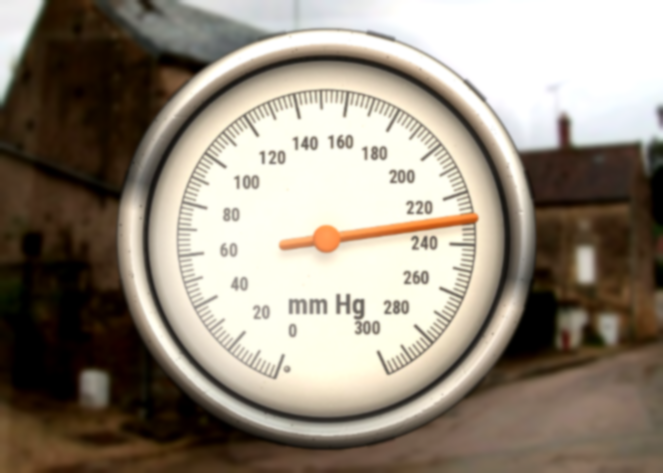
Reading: 230 mmHg
